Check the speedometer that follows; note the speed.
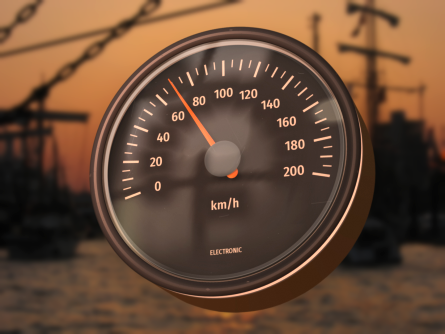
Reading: 70 km/h
